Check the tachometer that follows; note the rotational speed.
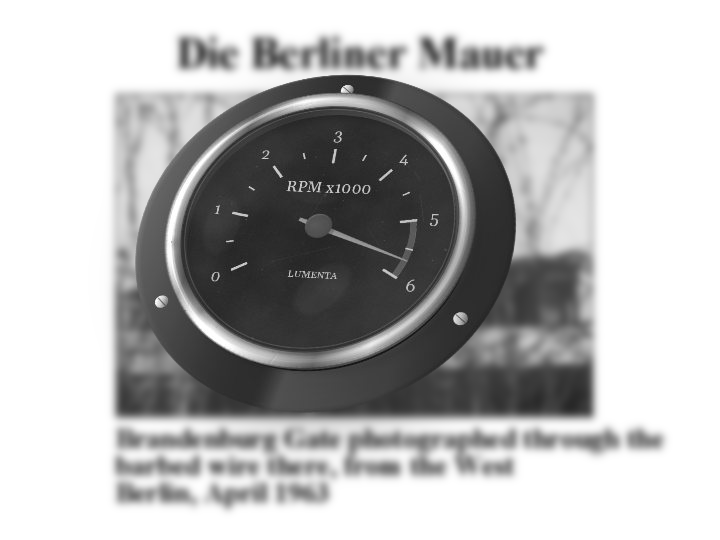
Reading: 5750 rpm
